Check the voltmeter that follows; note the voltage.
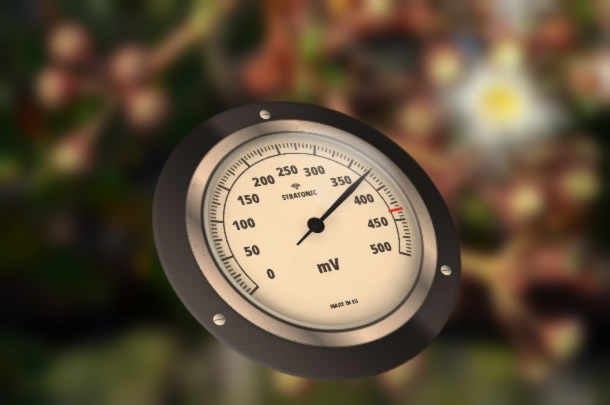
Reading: 375 mV
